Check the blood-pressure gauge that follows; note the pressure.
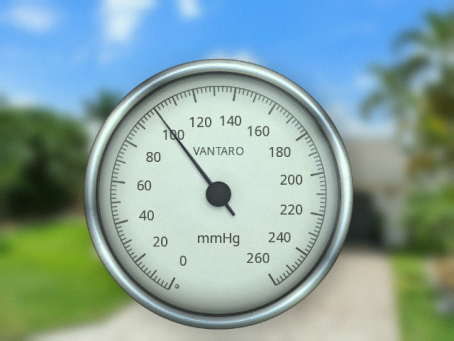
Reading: 100 mmHg
